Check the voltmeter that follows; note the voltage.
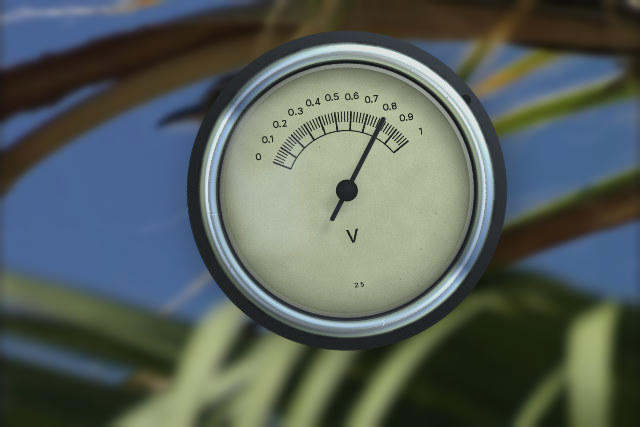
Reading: 0.8 V
